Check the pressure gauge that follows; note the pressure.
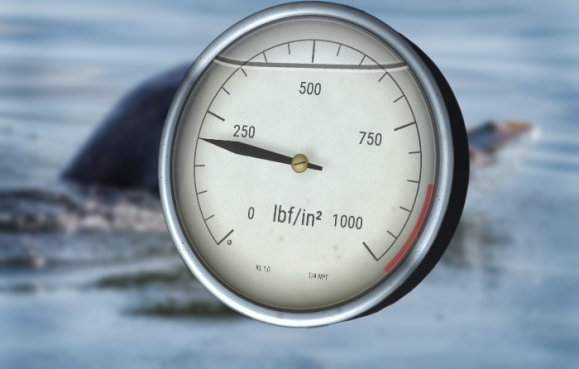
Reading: 200 psi
